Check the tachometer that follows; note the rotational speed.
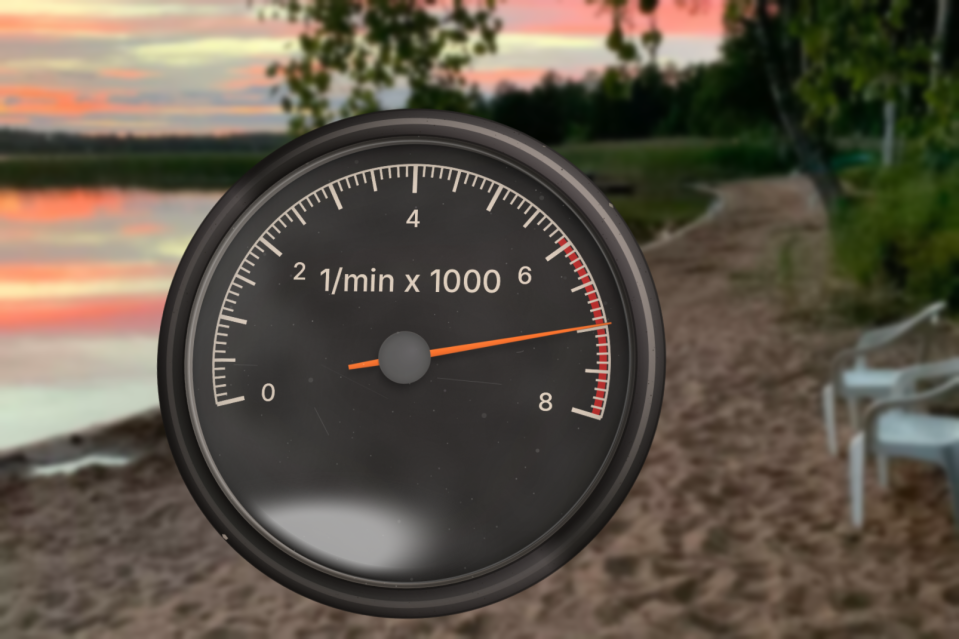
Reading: 7000 rpm
